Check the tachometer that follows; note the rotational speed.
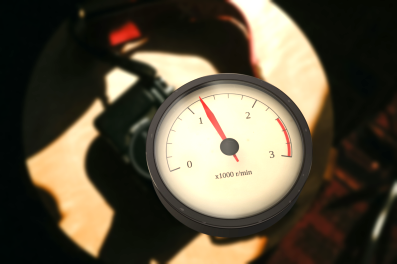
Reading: 1200 rpm
